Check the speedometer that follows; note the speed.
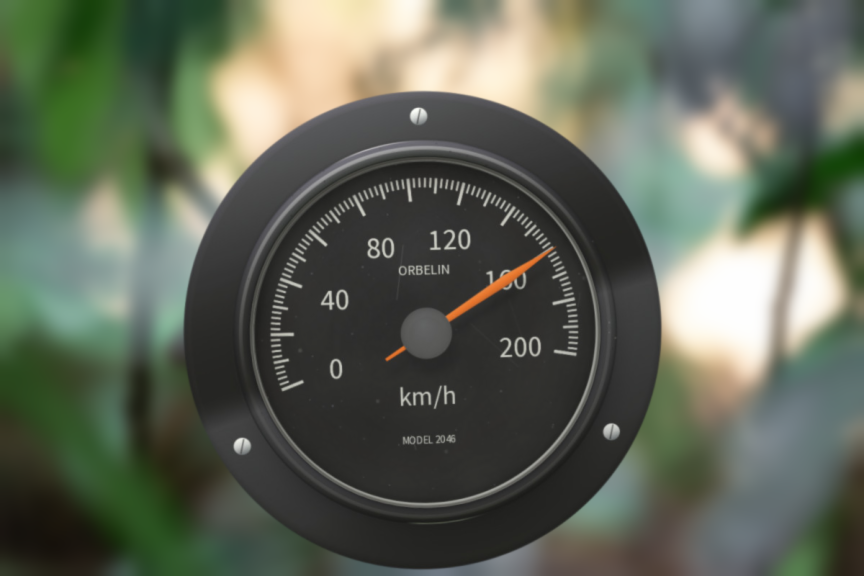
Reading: 160 km/h
